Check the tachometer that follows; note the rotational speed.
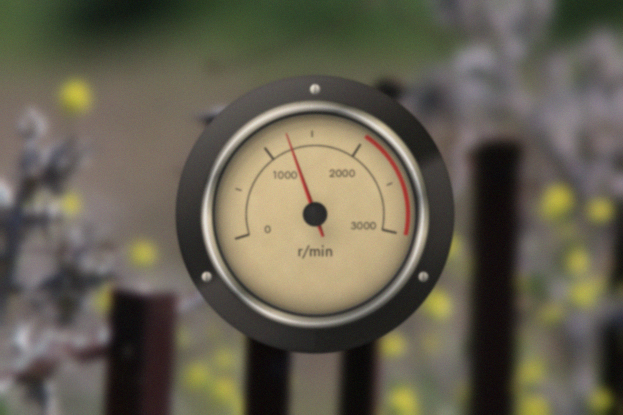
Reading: 1250 rpm
